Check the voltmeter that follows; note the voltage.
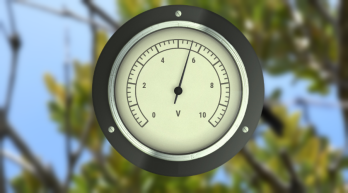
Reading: 5.6 V
